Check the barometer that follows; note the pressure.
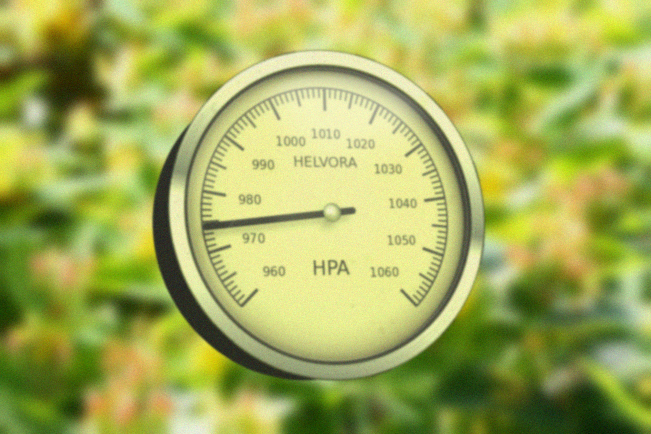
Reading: 974 hPa
